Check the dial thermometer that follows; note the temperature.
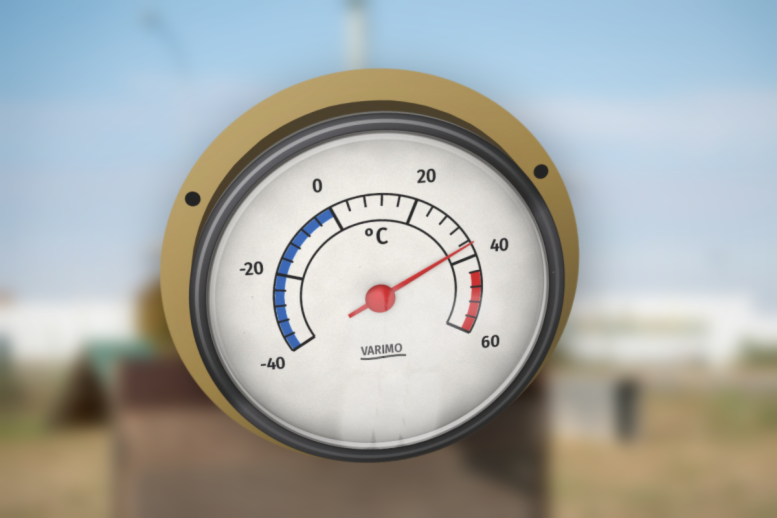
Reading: 36 °C
